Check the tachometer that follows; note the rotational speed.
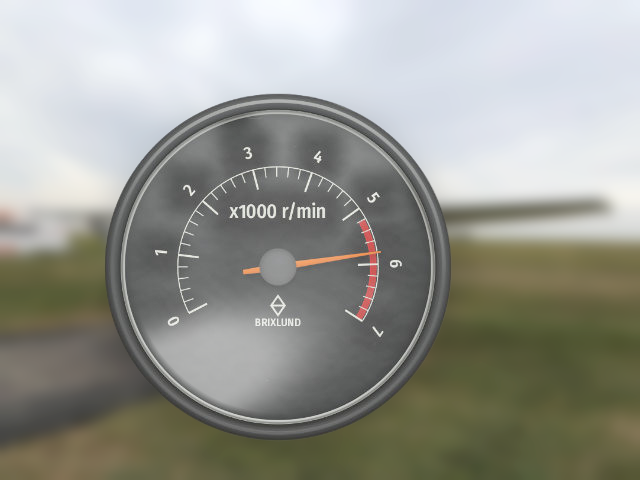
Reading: 5800 rpm
